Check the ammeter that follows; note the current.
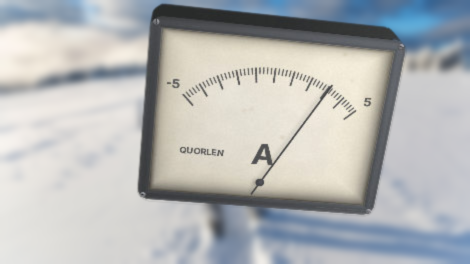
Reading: 3 A
